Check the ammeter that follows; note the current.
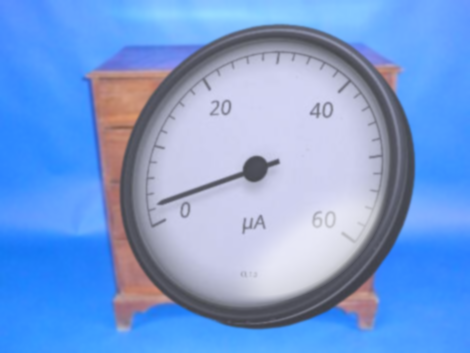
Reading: 2 µA
